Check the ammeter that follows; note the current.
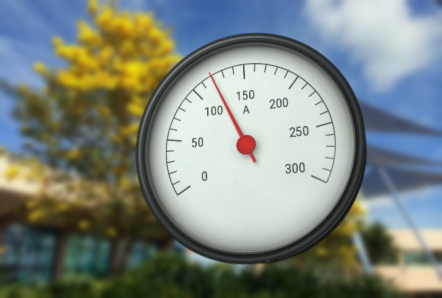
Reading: 120 A
